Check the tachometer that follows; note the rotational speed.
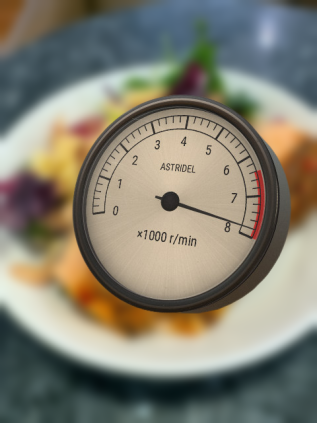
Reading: 7800 rpm
